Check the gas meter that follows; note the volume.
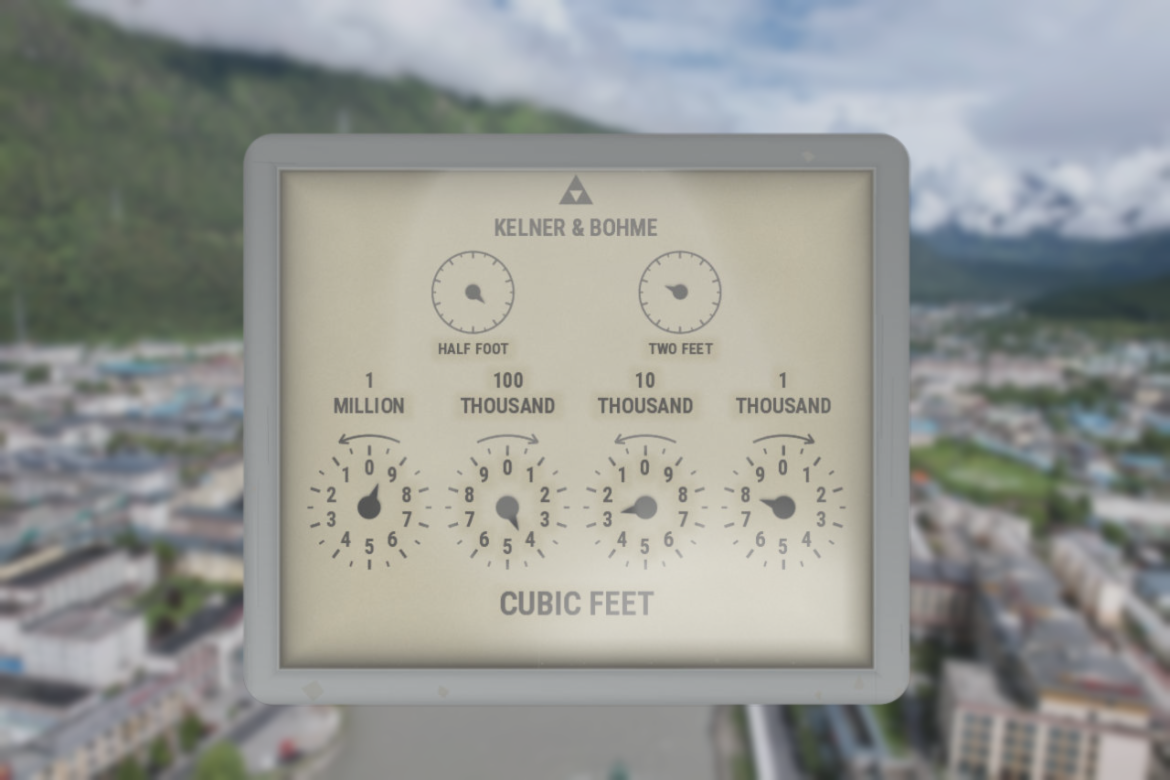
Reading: 942800 ft³
